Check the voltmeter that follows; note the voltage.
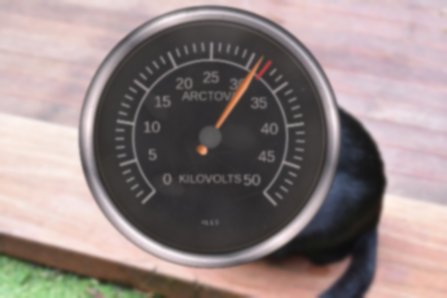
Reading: 31 kV
